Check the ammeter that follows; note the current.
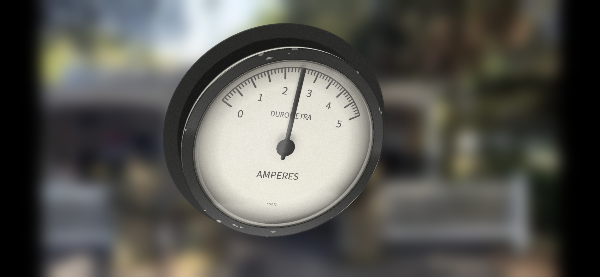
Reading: 2.5 A
